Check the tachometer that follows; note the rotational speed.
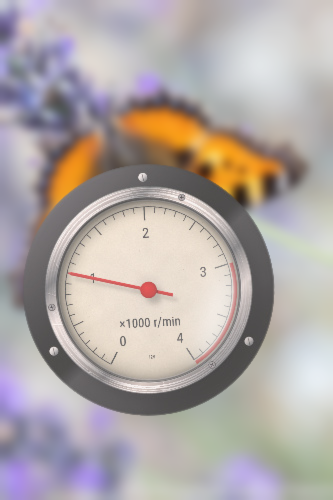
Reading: 1000 rpm
